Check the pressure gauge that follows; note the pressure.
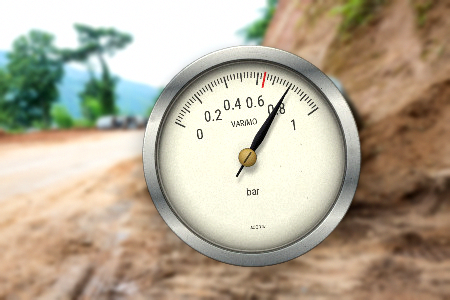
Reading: 0.8 bar
